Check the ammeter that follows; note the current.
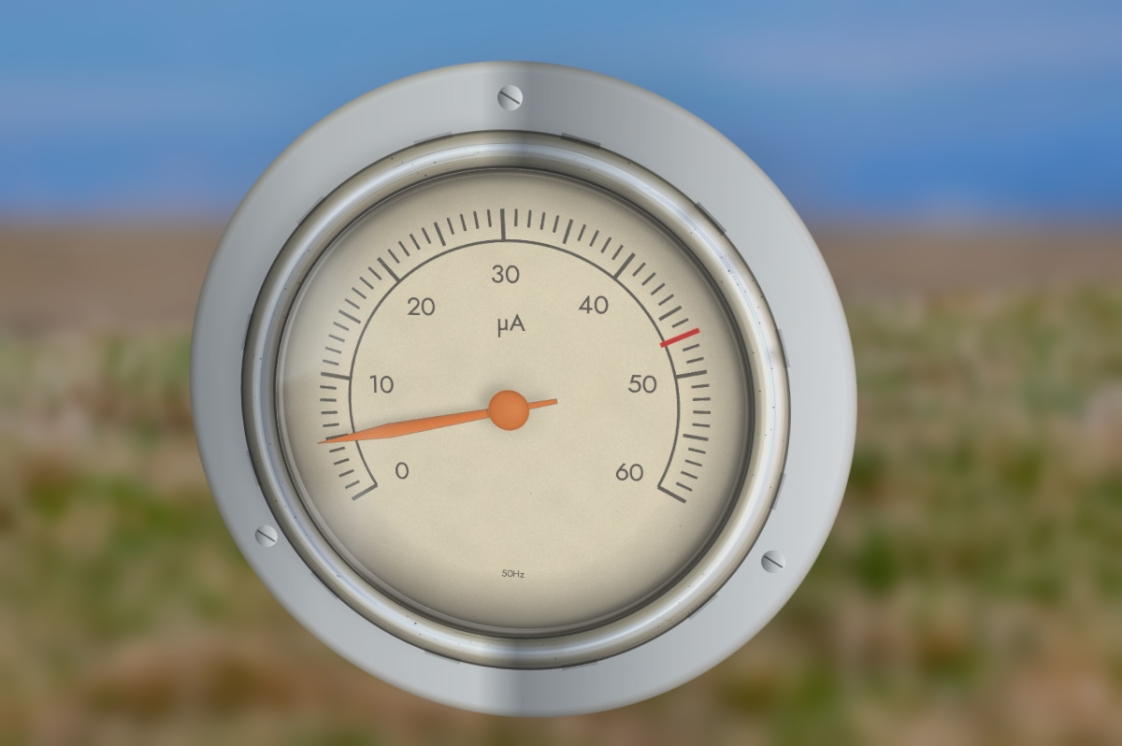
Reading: 5 µA
